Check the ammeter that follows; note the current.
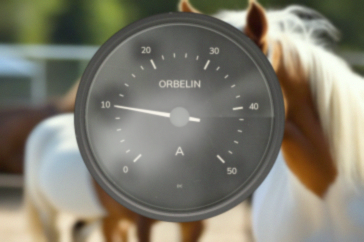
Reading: 10 A
